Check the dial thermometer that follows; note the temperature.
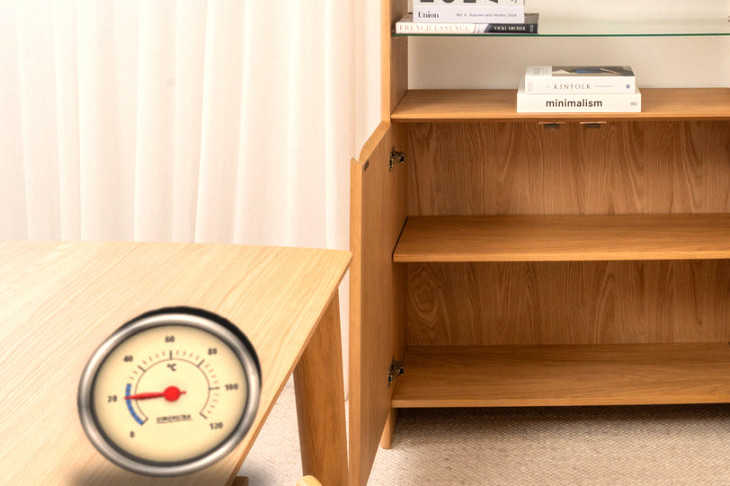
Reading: 20 °C
